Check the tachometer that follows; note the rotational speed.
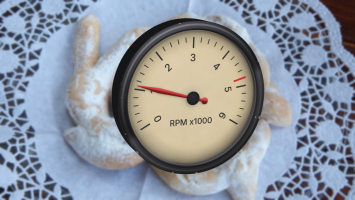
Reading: 1100 rpm
